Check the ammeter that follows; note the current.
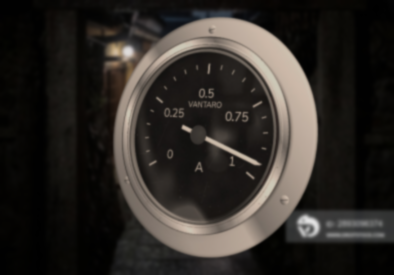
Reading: 0.95 A
